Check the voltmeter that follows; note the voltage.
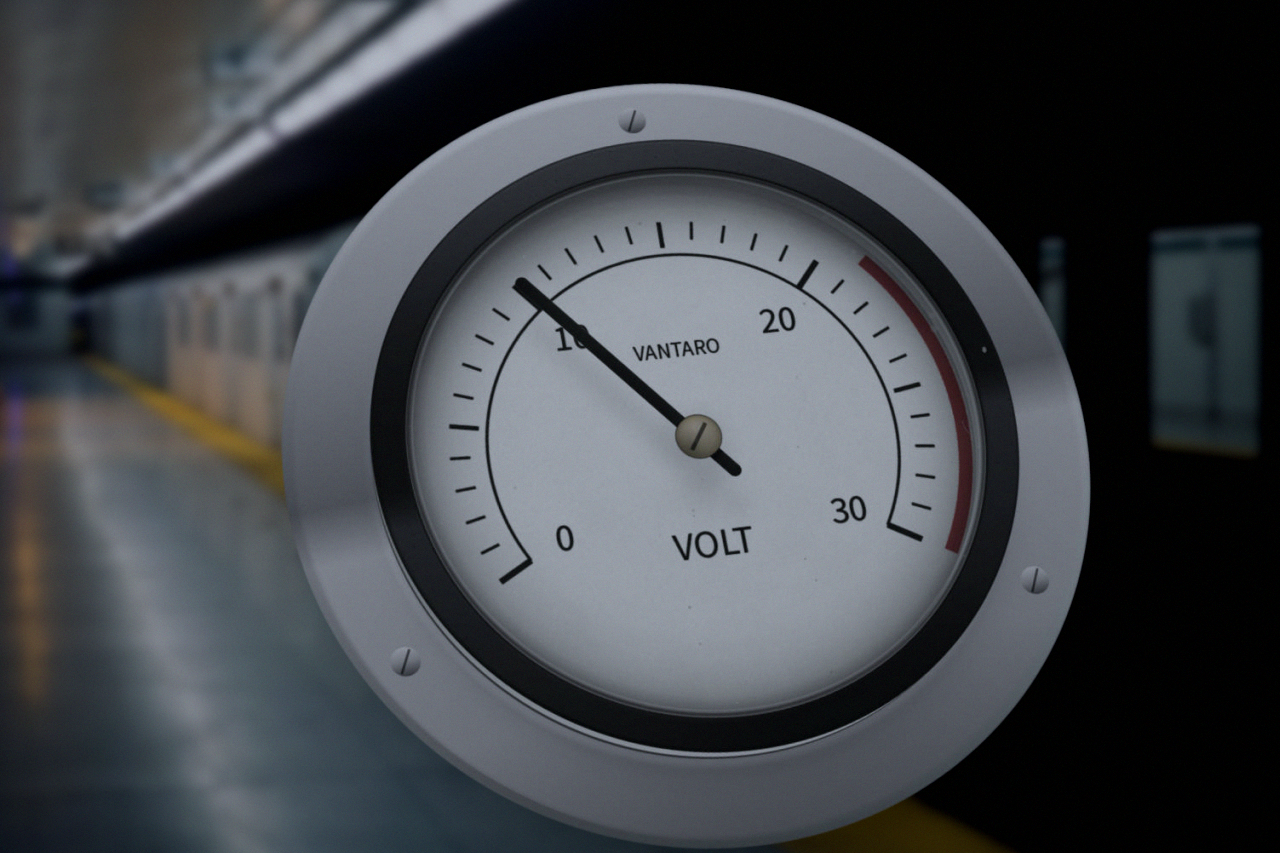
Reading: 10 V
